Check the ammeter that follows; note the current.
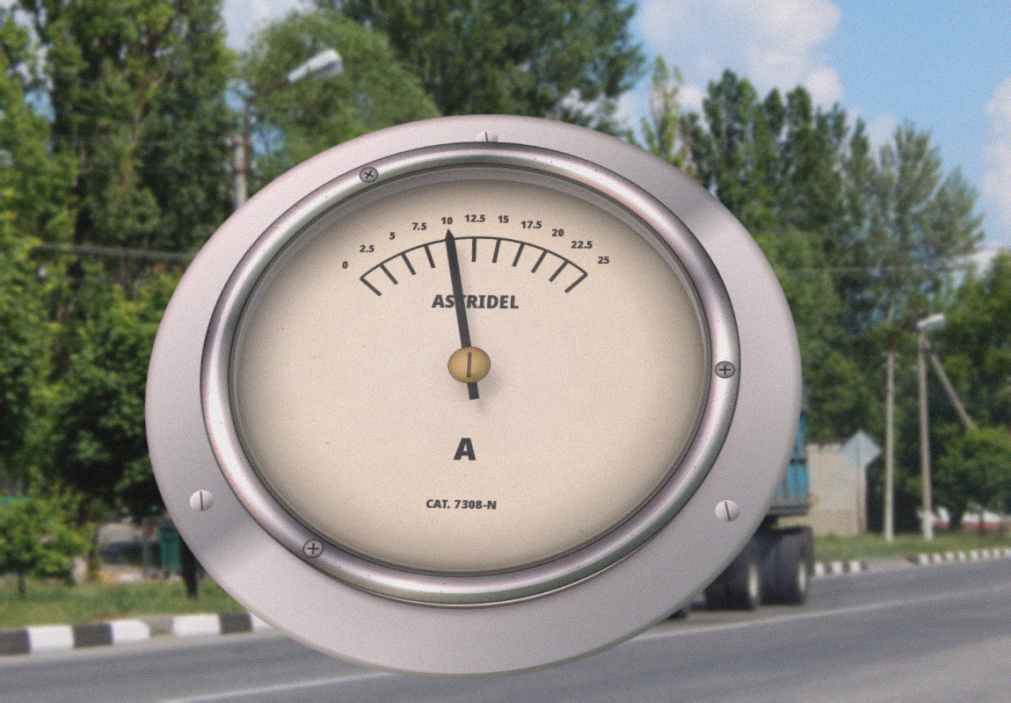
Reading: 10 A
